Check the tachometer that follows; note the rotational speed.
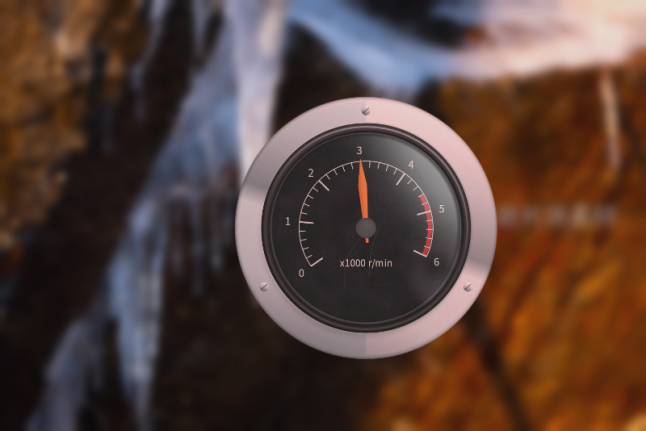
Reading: 3000 rpm
